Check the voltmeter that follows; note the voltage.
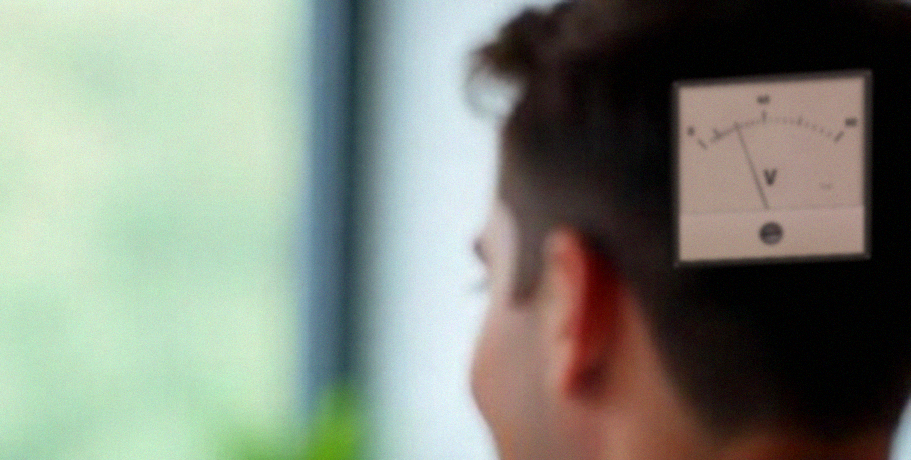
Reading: 30 V
